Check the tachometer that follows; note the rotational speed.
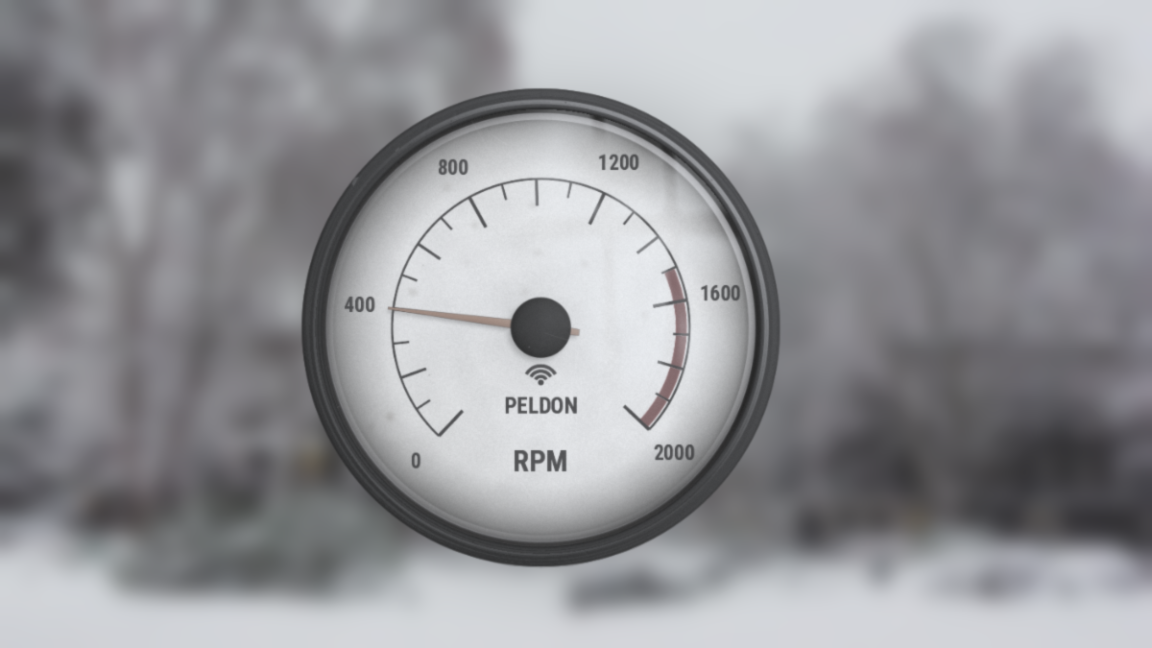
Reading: 400 rpm
